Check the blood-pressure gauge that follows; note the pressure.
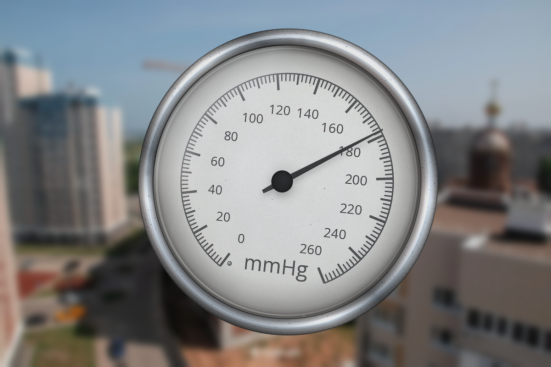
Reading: 178 mmHg
